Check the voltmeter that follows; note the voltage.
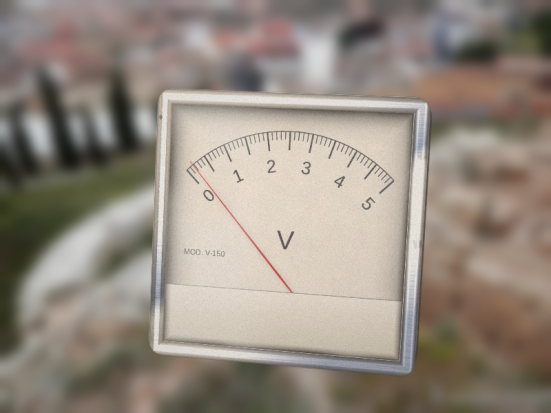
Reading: 0.2 V
